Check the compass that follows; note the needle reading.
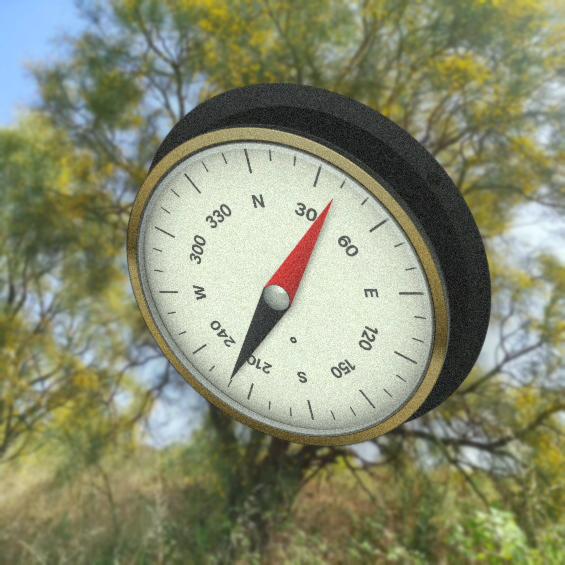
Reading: 40 °
